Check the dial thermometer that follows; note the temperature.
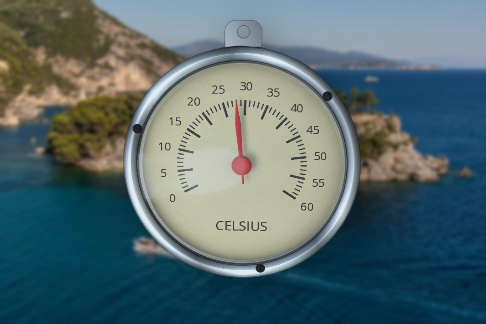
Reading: 28 °C
